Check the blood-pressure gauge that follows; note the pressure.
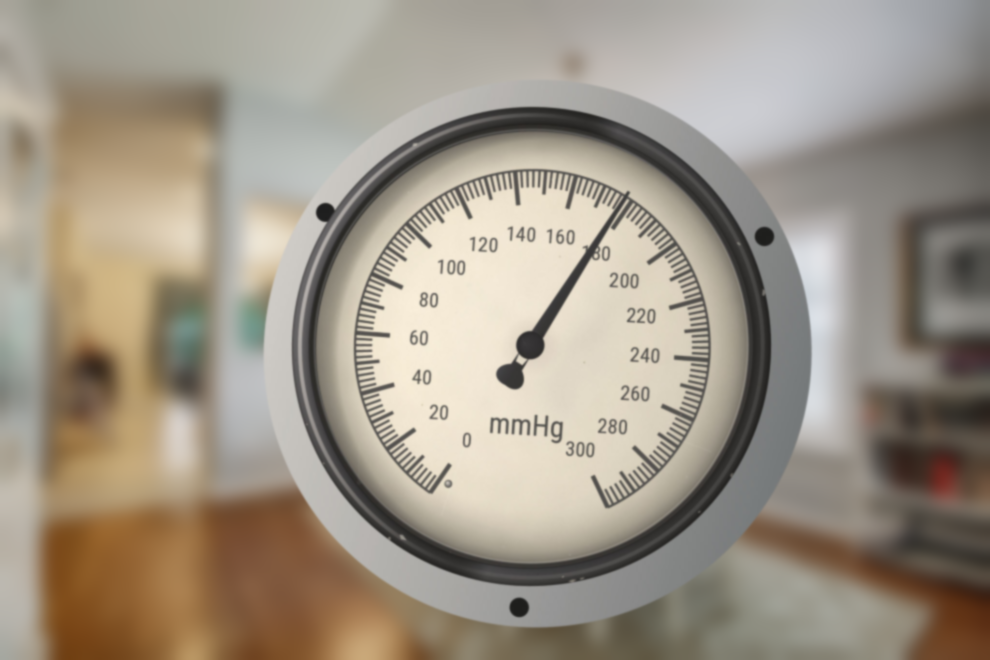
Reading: 178 mmHg
